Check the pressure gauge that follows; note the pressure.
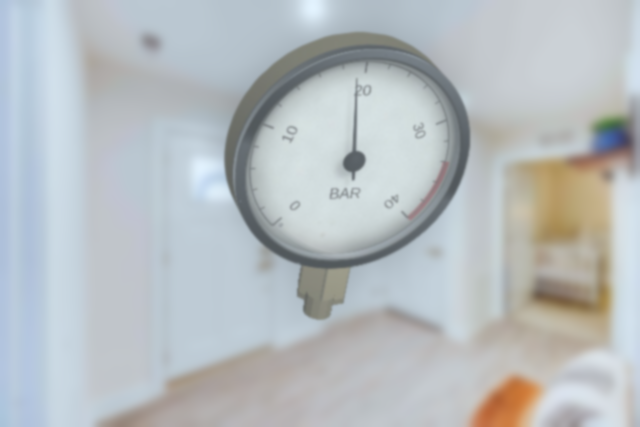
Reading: 19 bar
